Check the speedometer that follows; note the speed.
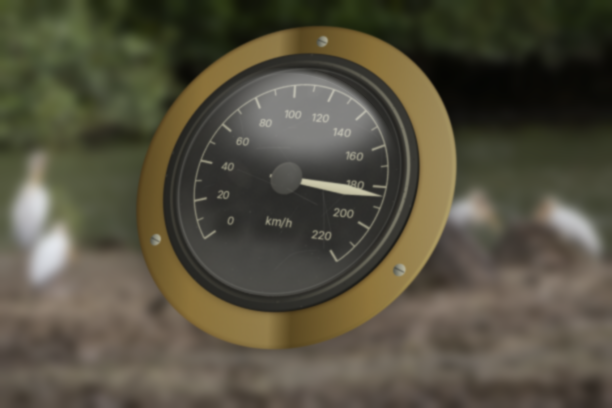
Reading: 185 km/h
